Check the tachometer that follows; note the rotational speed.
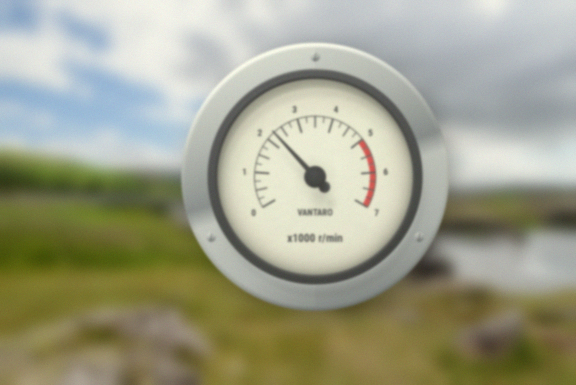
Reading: 2250 rpm
